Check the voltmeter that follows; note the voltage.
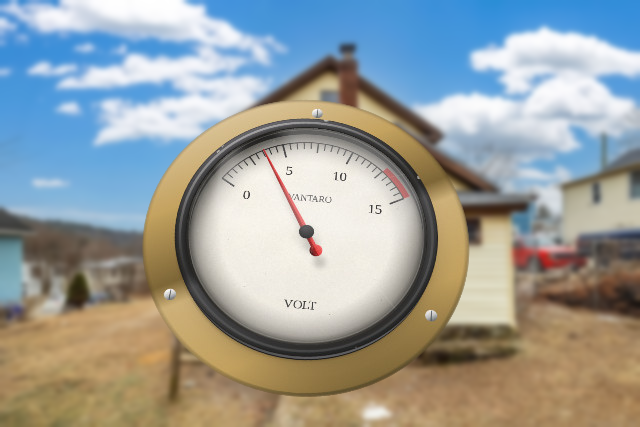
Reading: 3.5 V
